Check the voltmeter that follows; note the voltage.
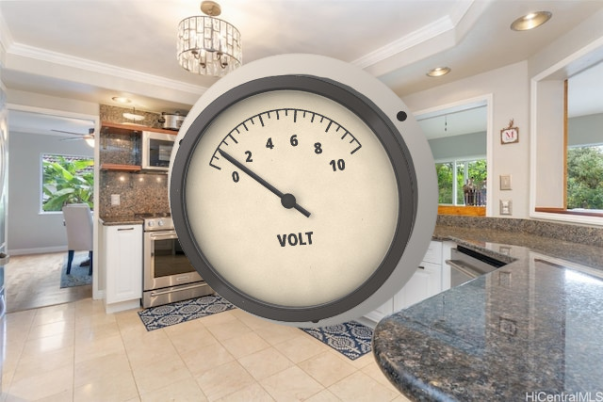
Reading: 1 V
